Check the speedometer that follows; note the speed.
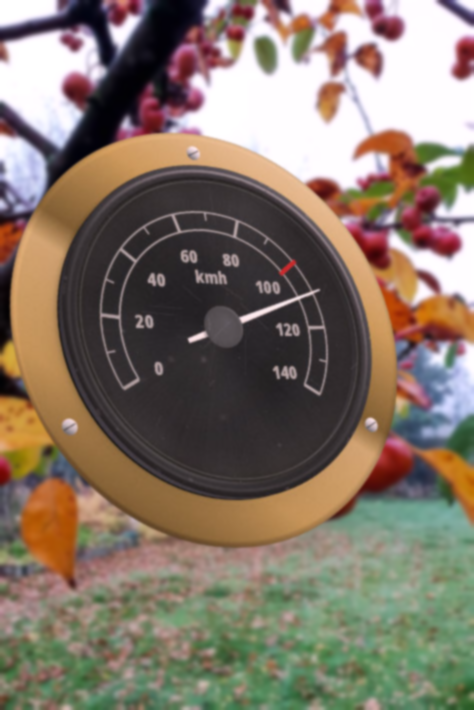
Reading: 110 km/h
